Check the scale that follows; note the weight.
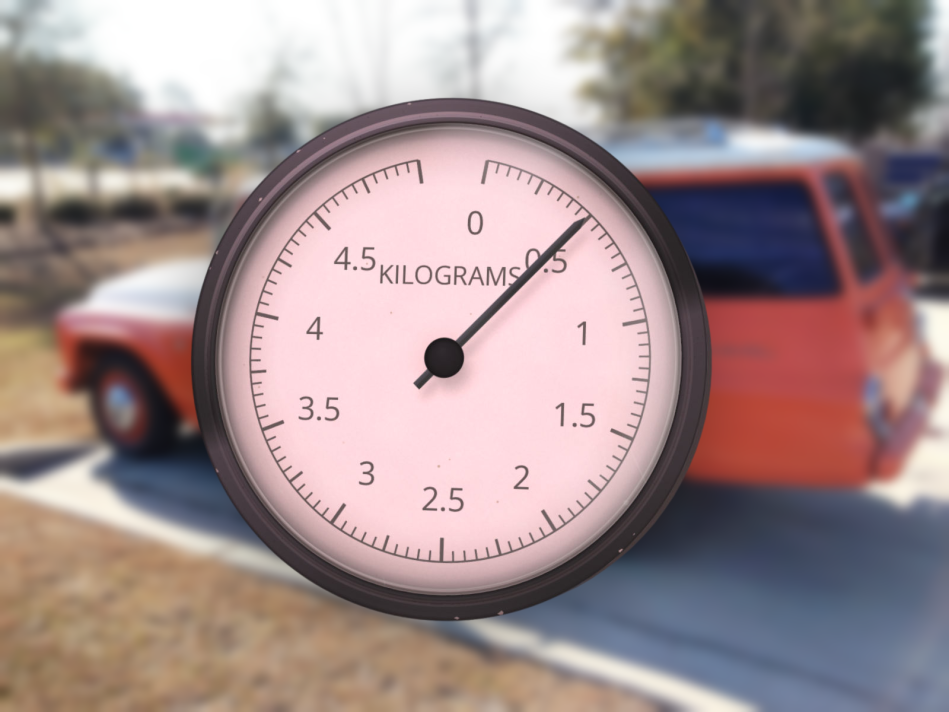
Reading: 0.5 kg
